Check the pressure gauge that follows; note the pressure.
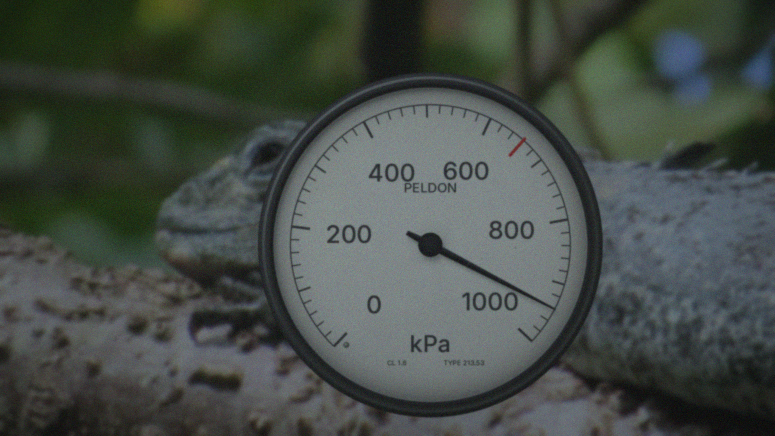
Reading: 940 kPa
